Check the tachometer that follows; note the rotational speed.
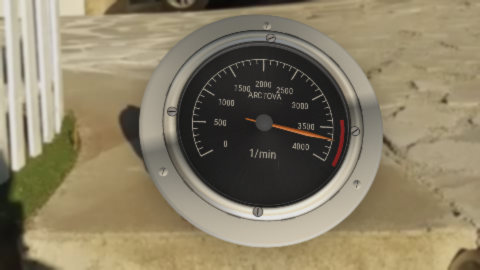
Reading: 3700 rpm
